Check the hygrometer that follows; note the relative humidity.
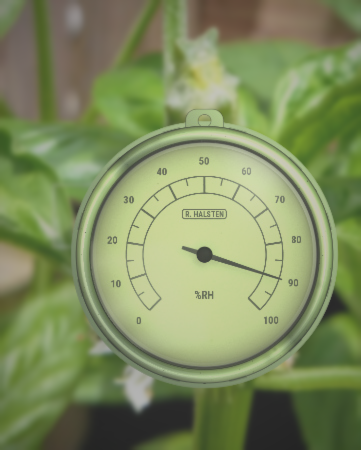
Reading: 90 %
